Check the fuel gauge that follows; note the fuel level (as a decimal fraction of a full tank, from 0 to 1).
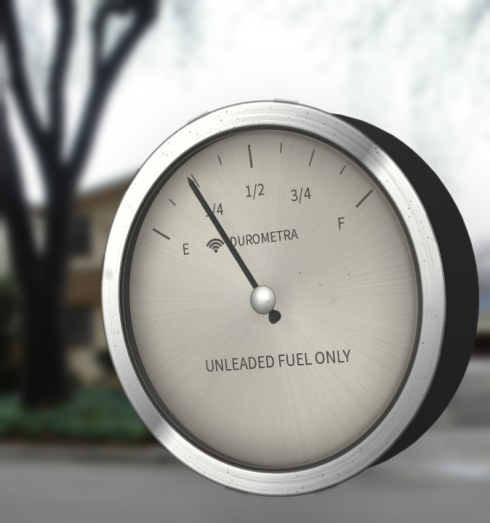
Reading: 0.25
